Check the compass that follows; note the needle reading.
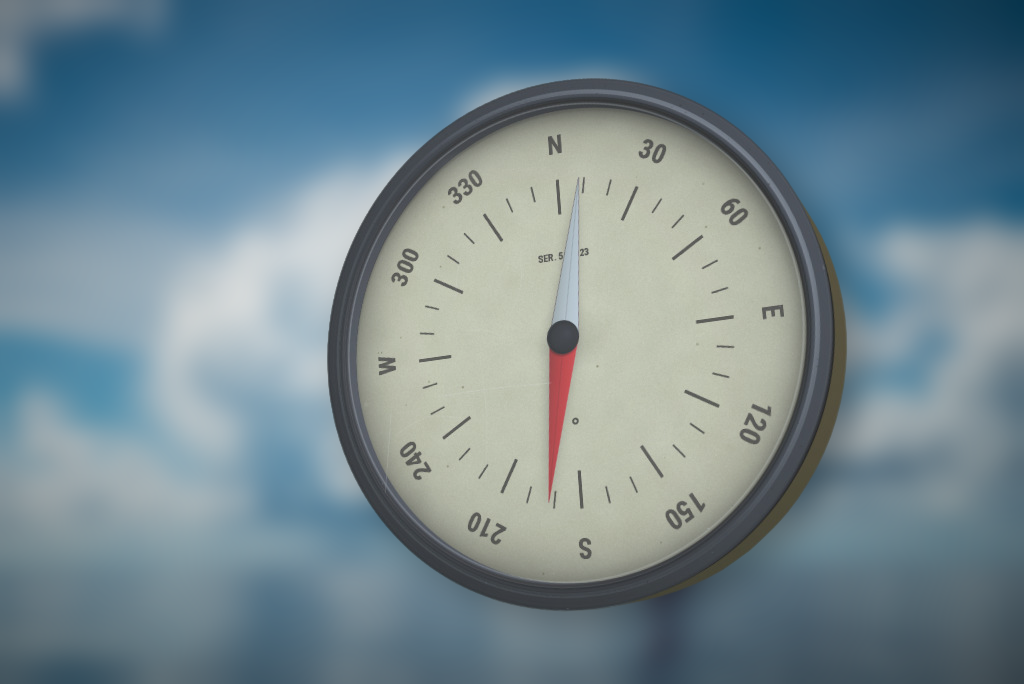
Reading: 190 °
